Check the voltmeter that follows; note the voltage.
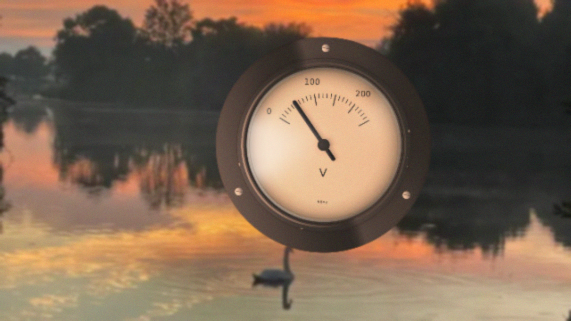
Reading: 50 V
